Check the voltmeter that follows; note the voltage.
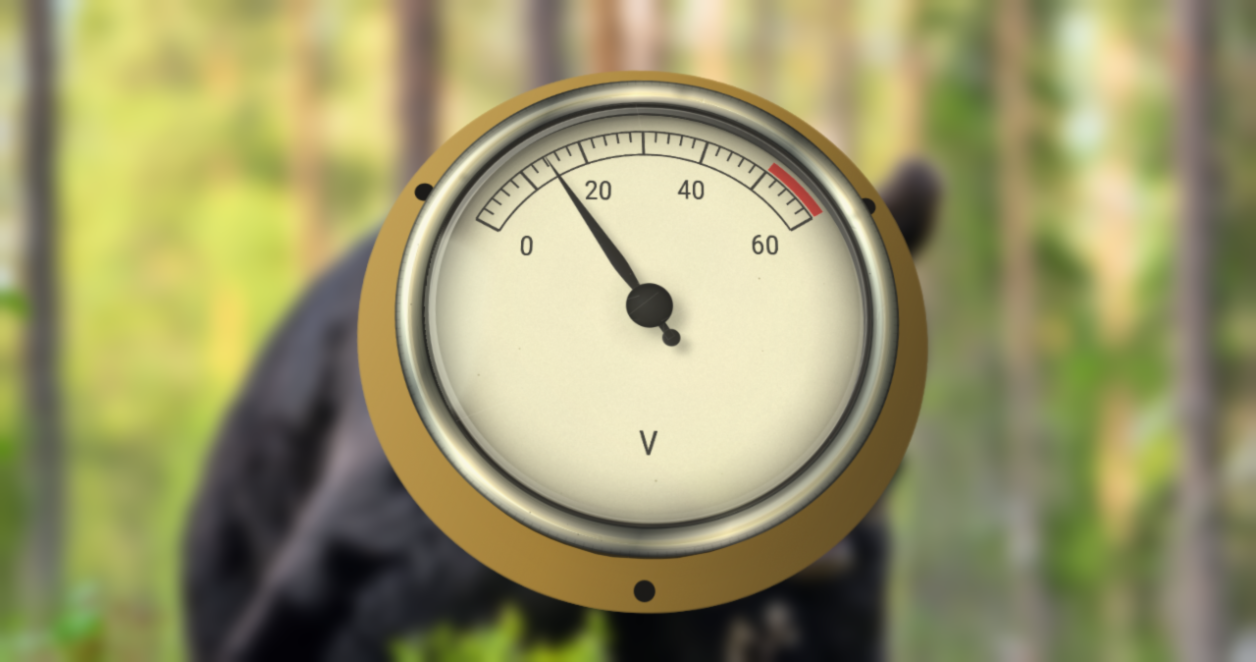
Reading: 14 V
